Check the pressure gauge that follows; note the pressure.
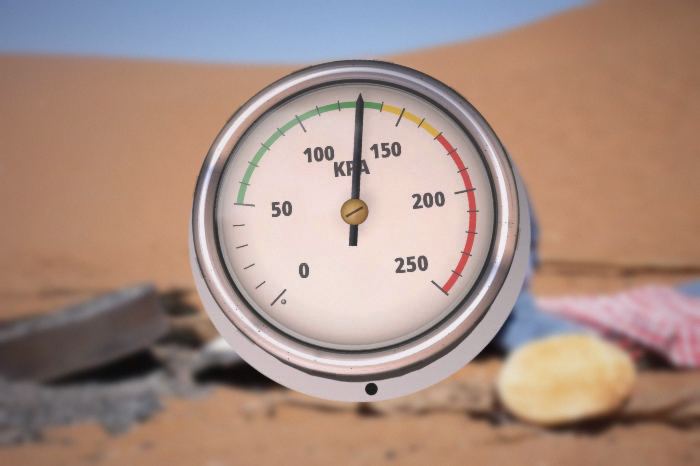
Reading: 130 kPa
